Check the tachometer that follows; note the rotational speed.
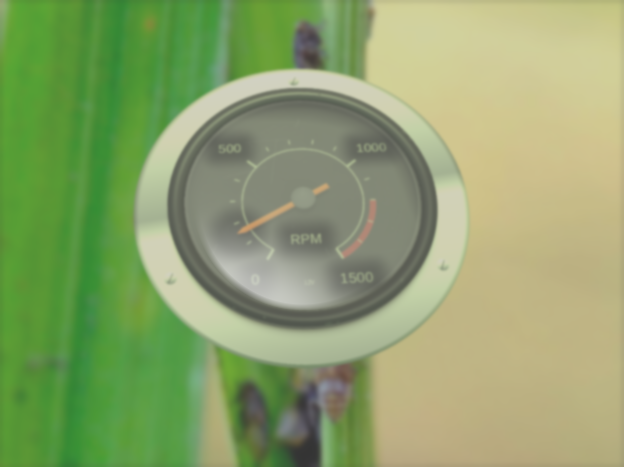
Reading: 150 rpm
